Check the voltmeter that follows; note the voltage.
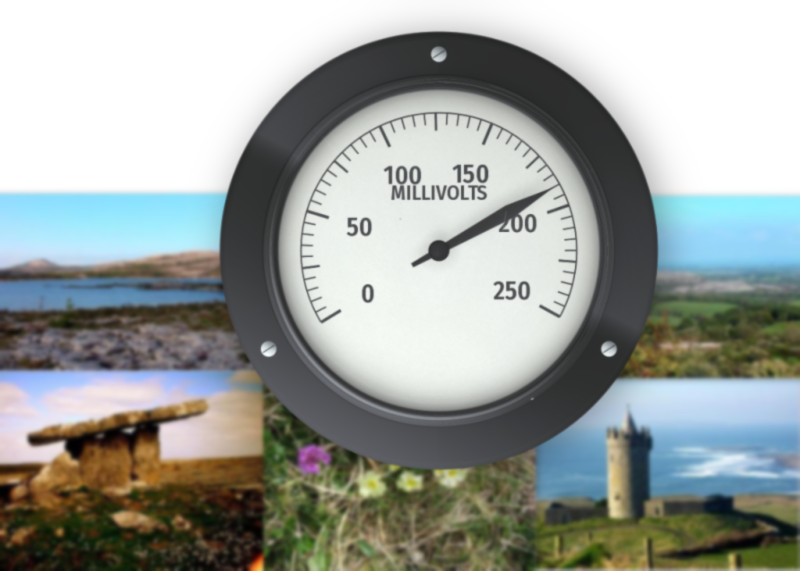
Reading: 190 mV
